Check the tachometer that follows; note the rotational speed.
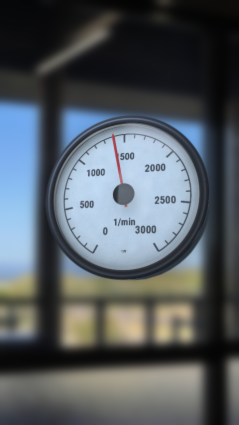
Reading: 1400 rpm
